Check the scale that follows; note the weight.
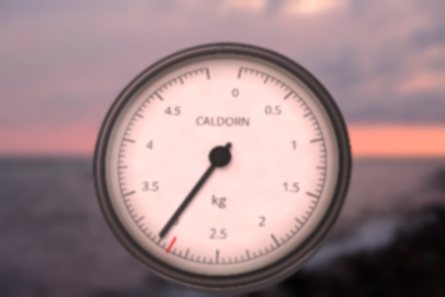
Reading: 3 kg
